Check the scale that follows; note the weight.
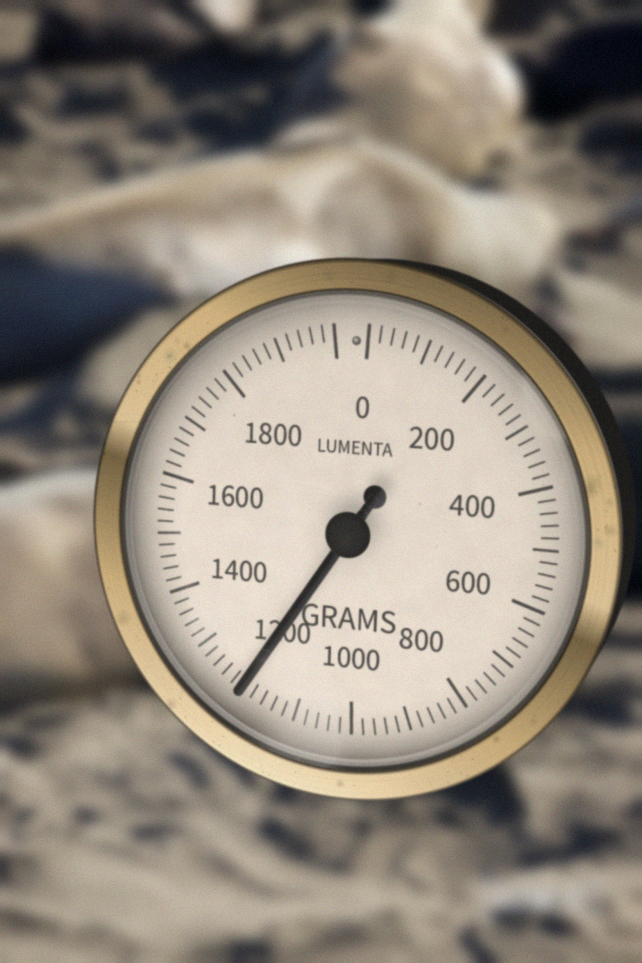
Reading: 1200 g
